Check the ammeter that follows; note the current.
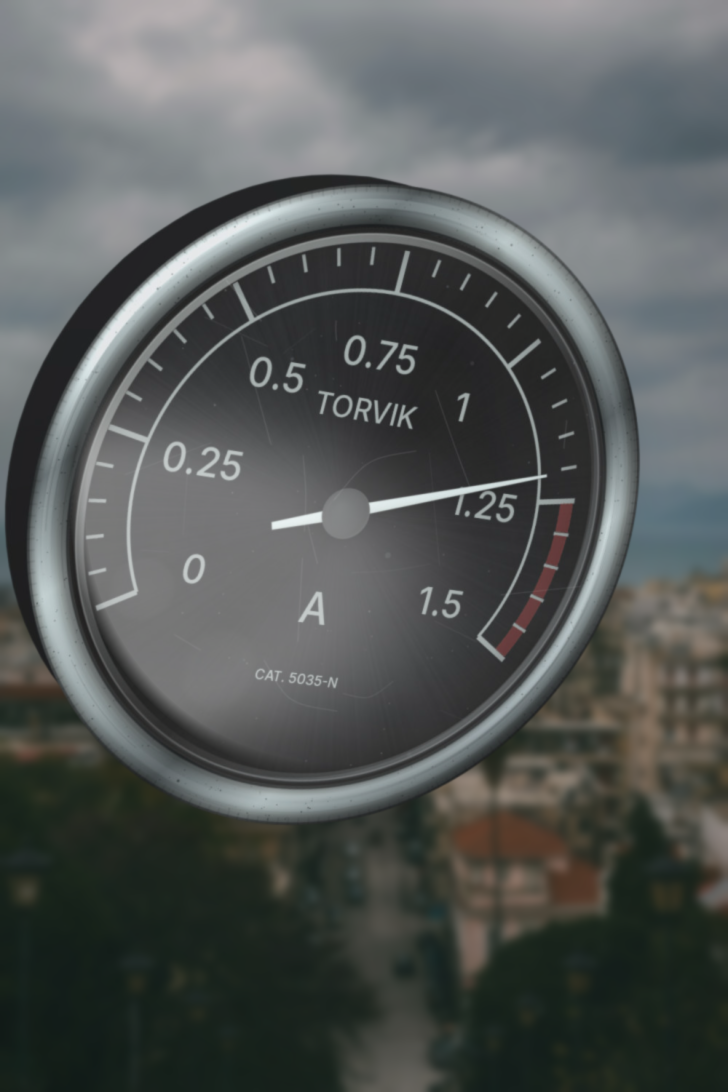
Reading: 1.2 A
